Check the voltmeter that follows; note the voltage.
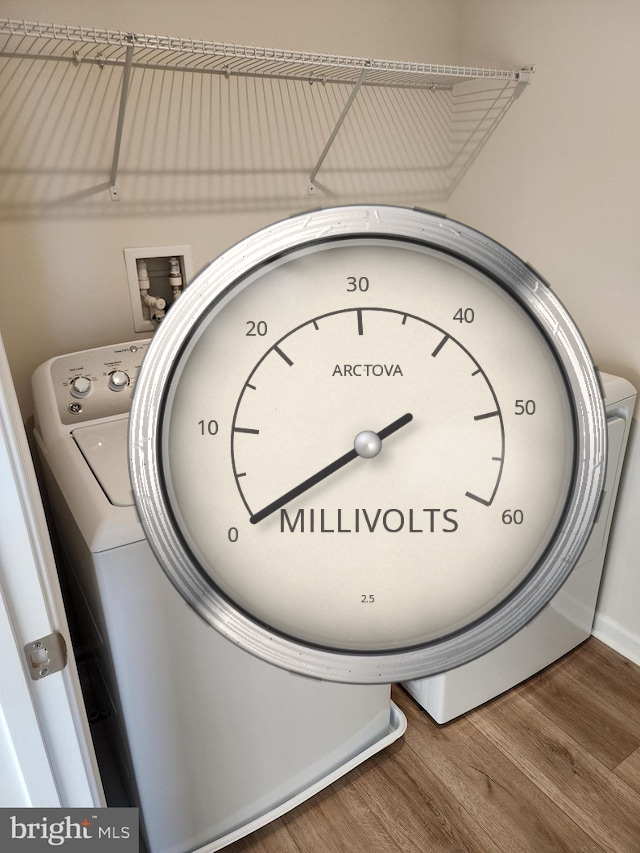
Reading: 0 mV
